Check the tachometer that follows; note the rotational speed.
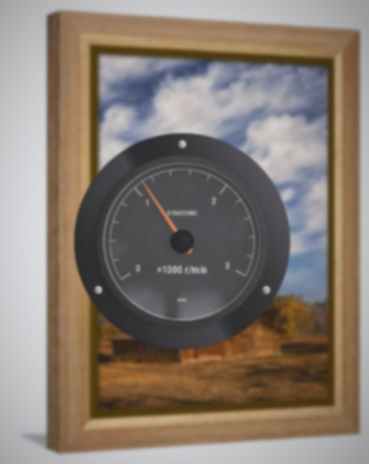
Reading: 1100 rpm
